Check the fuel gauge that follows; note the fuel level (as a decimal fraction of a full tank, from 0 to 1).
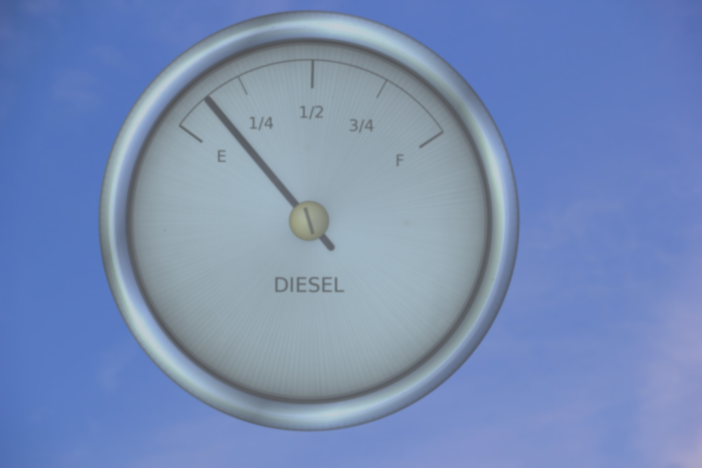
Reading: 0.125
